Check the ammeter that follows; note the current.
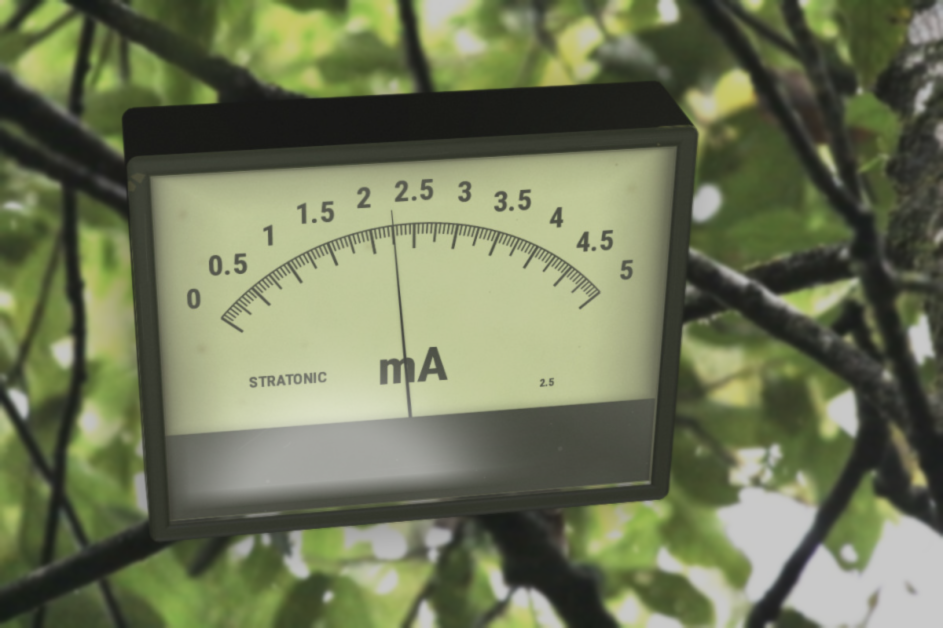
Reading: 2.25 mA
